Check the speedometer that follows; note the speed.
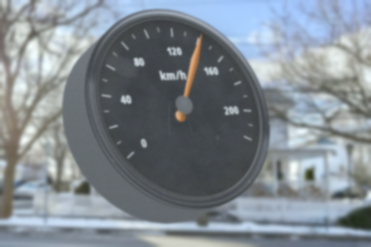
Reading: 140 km/h
